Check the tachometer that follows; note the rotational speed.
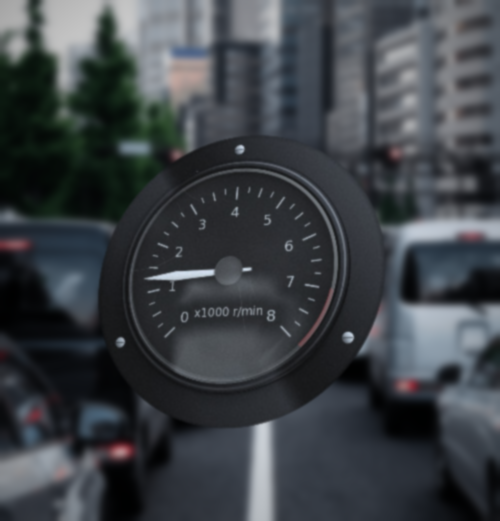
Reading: 1250 rpm
